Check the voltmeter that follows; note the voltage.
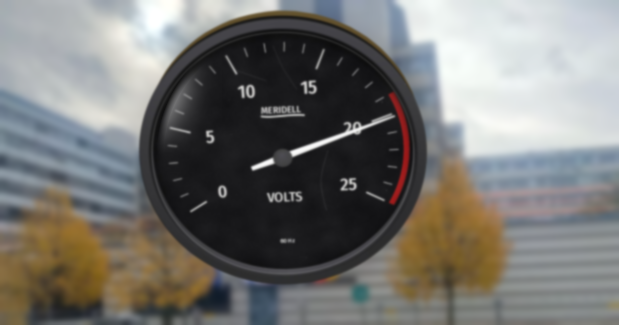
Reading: 20 V
